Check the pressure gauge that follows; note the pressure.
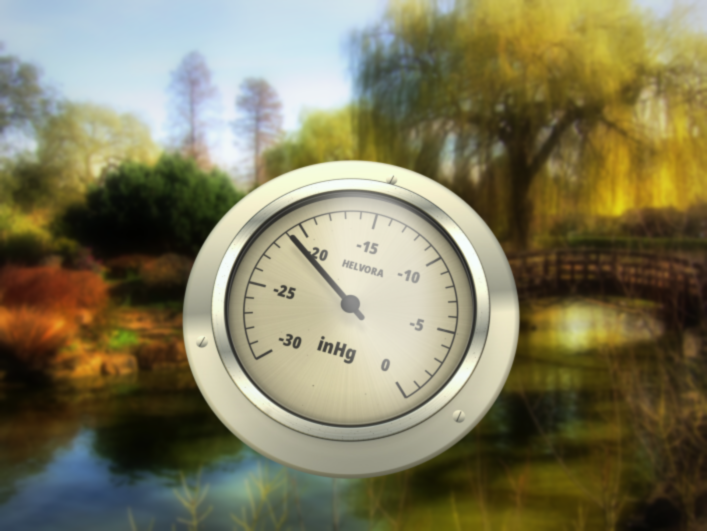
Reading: -21 inHg
